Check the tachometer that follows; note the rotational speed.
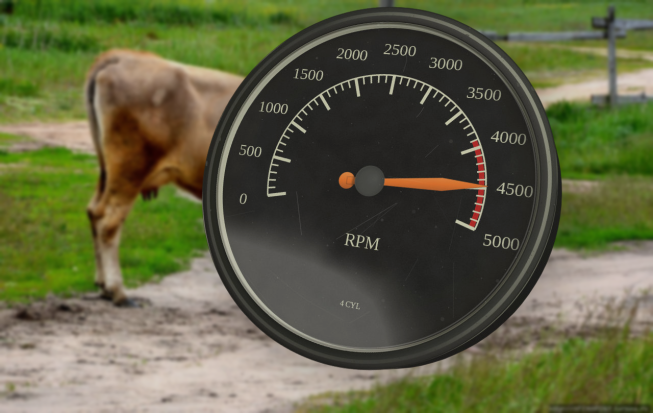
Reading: 4500 rpm
